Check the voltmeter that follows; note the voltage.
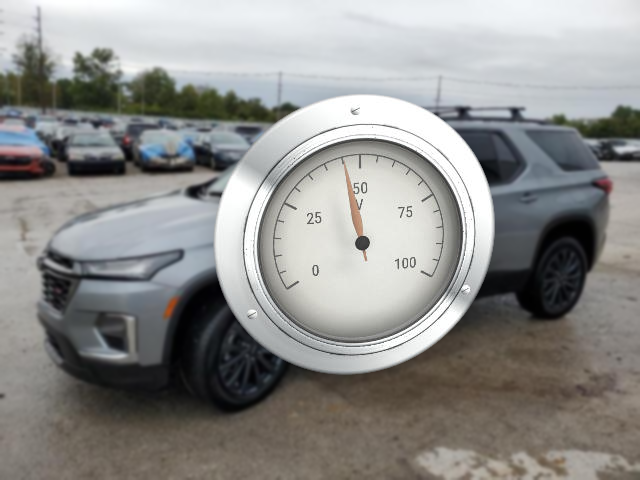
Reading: 45 V
